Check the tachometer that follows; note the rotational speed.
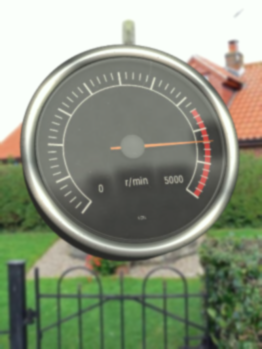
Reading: 4200 rpm
